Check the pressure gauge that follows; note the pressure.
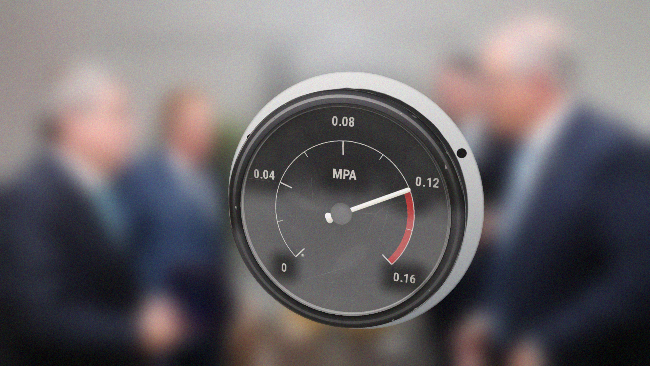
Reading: 0.12 MPa
